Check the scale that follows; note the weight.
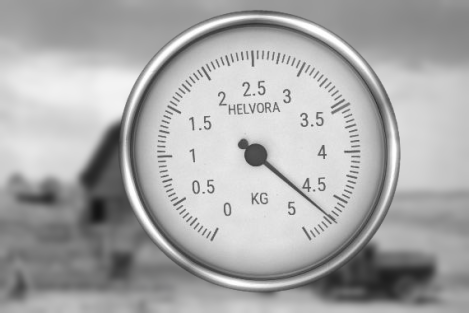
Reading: 4.7 kg
